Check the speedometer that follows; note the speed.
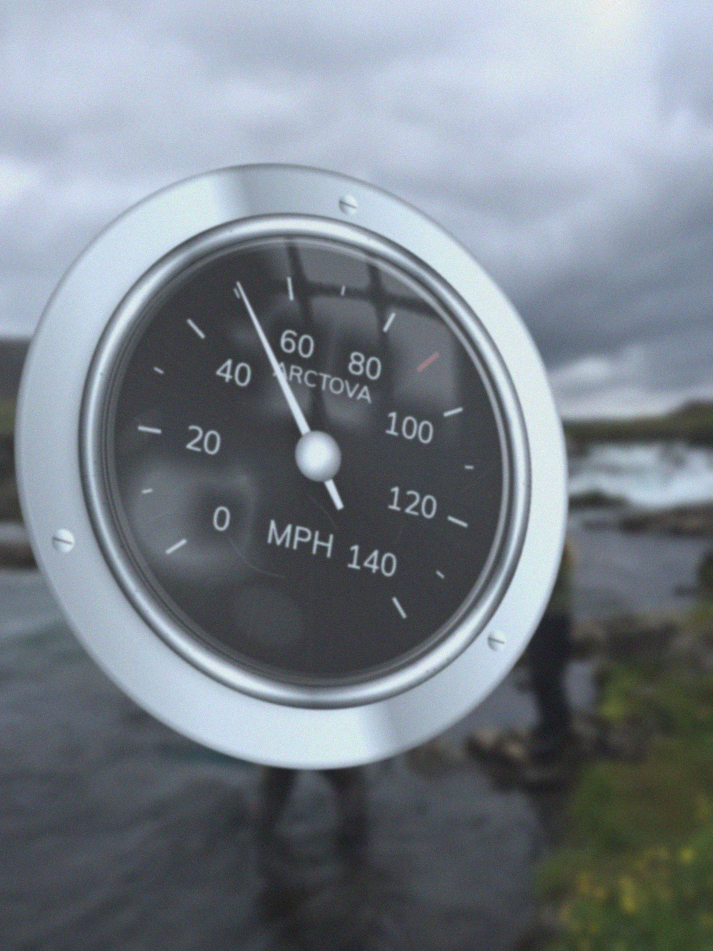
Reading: 50 mph
